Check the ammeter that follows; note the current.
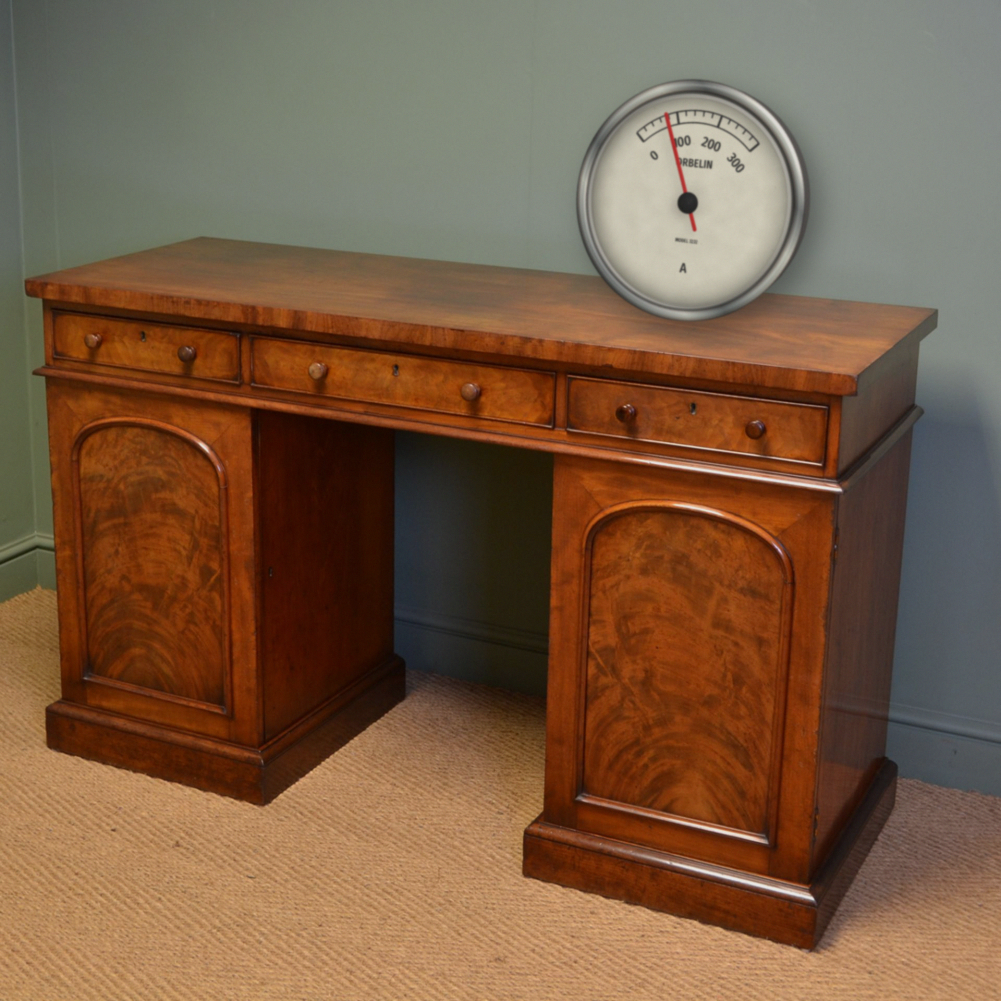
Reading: 80 A
